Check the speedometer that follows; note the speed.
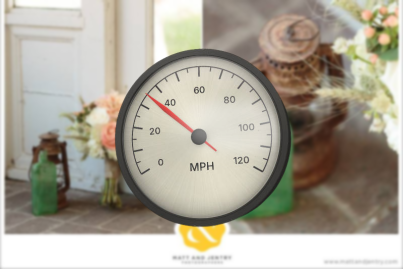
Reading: 35 mph
